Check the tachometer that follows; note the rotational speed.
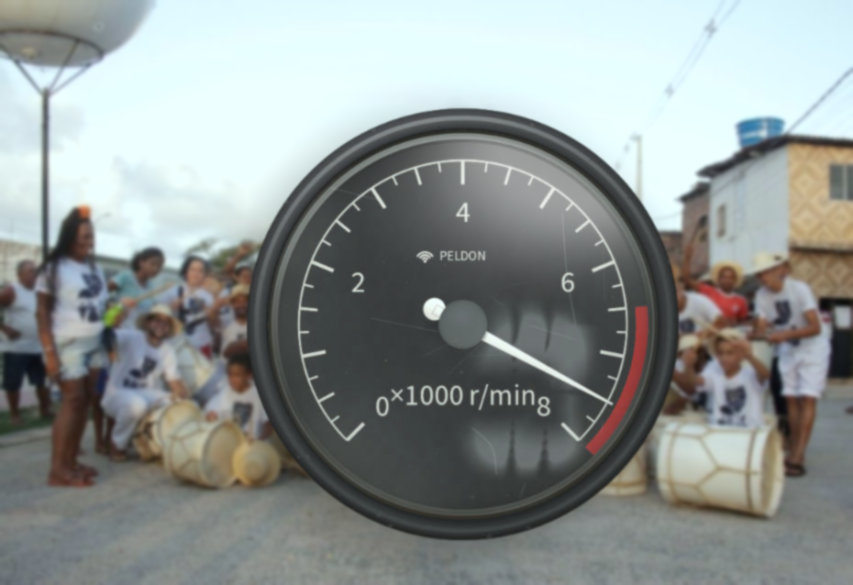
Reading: 7500 rpm
